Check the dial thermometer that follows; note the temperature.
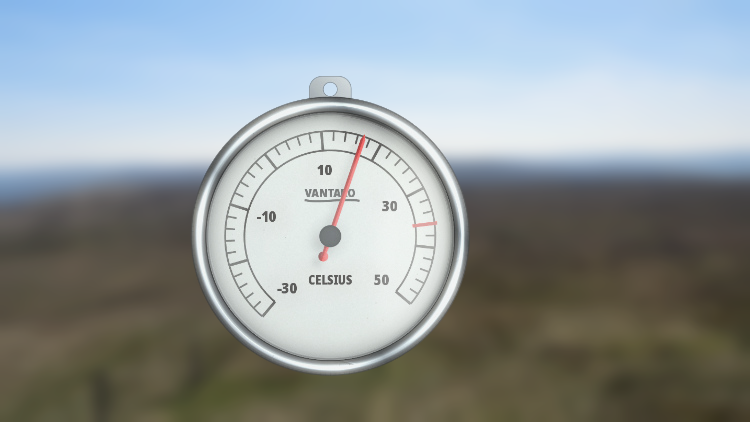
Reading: 17 °C
